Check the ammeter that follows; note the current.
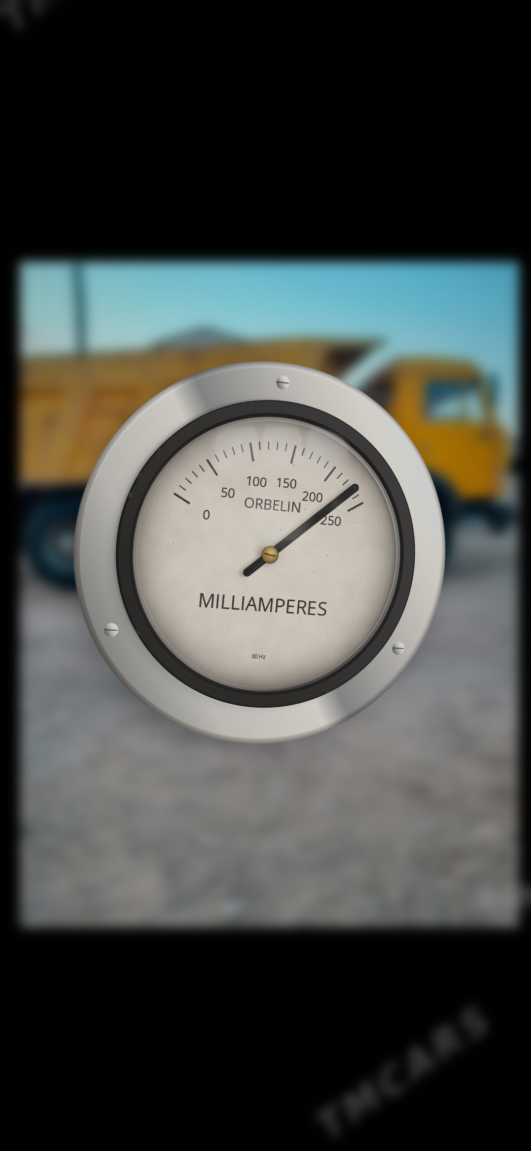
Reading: 230 mA
